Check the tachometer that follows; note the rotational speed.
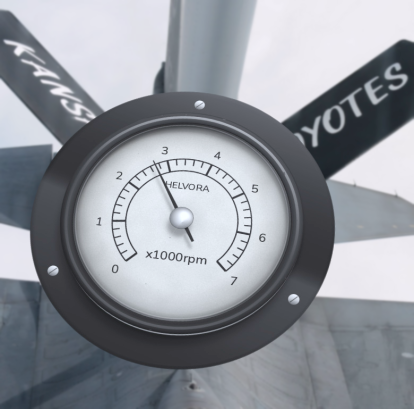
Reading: 2700 rpm
